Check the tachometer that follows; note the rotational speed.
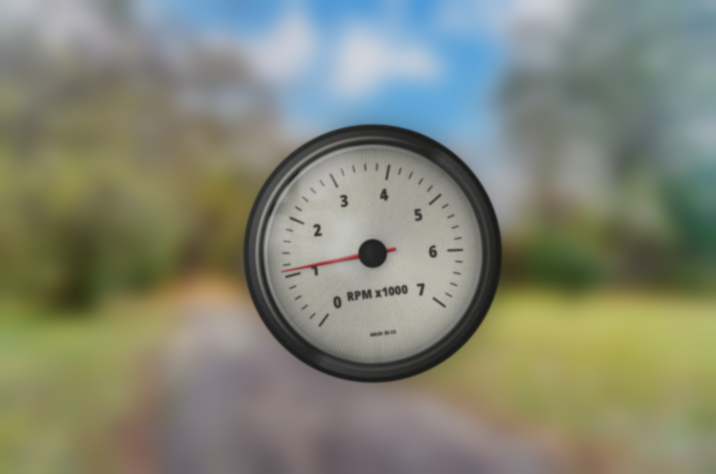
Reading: 1100 rpm
